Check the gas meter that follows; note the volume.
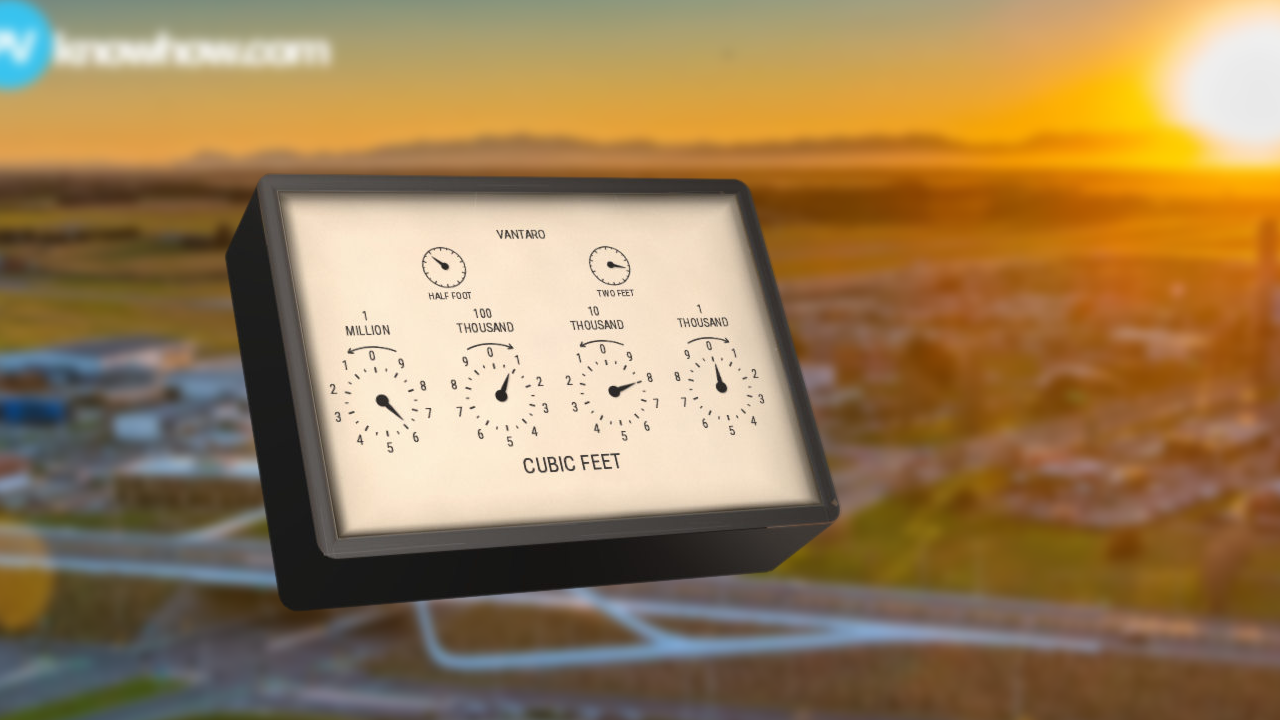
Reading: 608000 ft³
